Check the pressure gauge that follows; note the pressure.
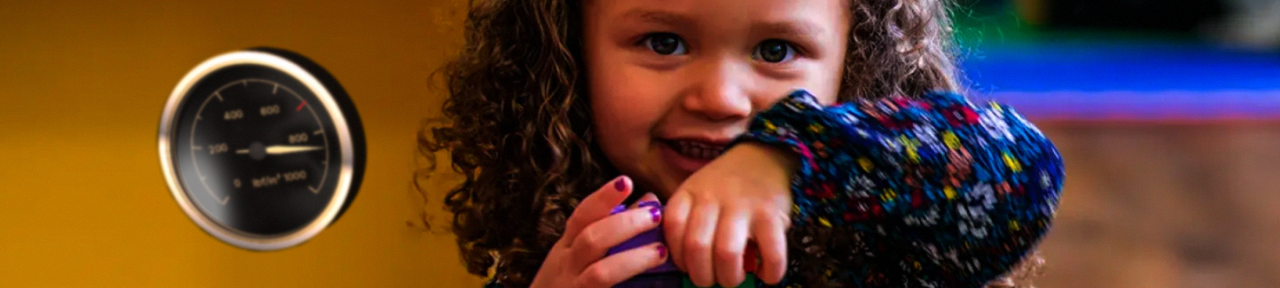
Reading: 850 psi
